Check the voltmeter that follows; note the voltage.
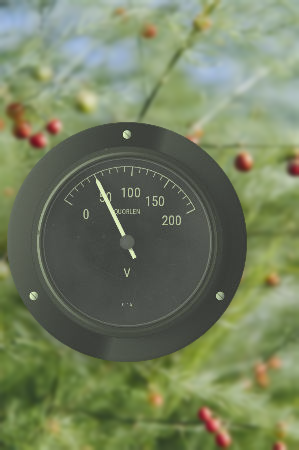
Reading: 50 V
